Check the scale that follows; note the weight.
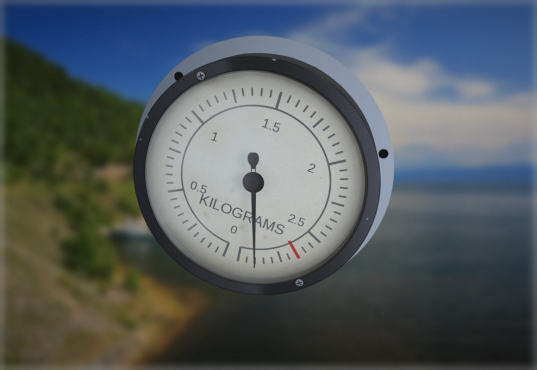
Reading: 2.9 kg
